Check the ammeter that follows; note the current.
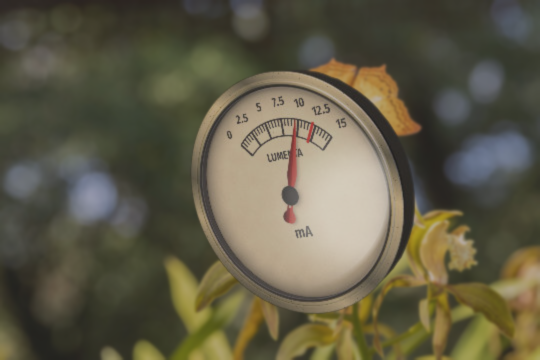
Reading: 10 mA
